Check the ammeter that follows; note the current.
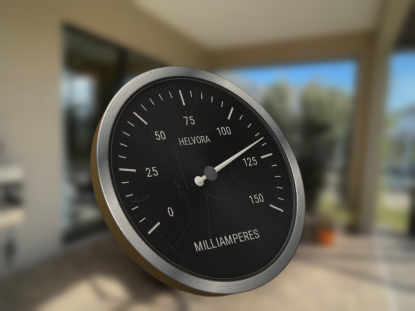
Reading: 117.5 mA
